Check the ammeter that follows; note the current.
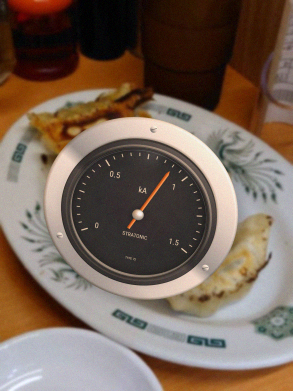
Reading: 0.9 kA
